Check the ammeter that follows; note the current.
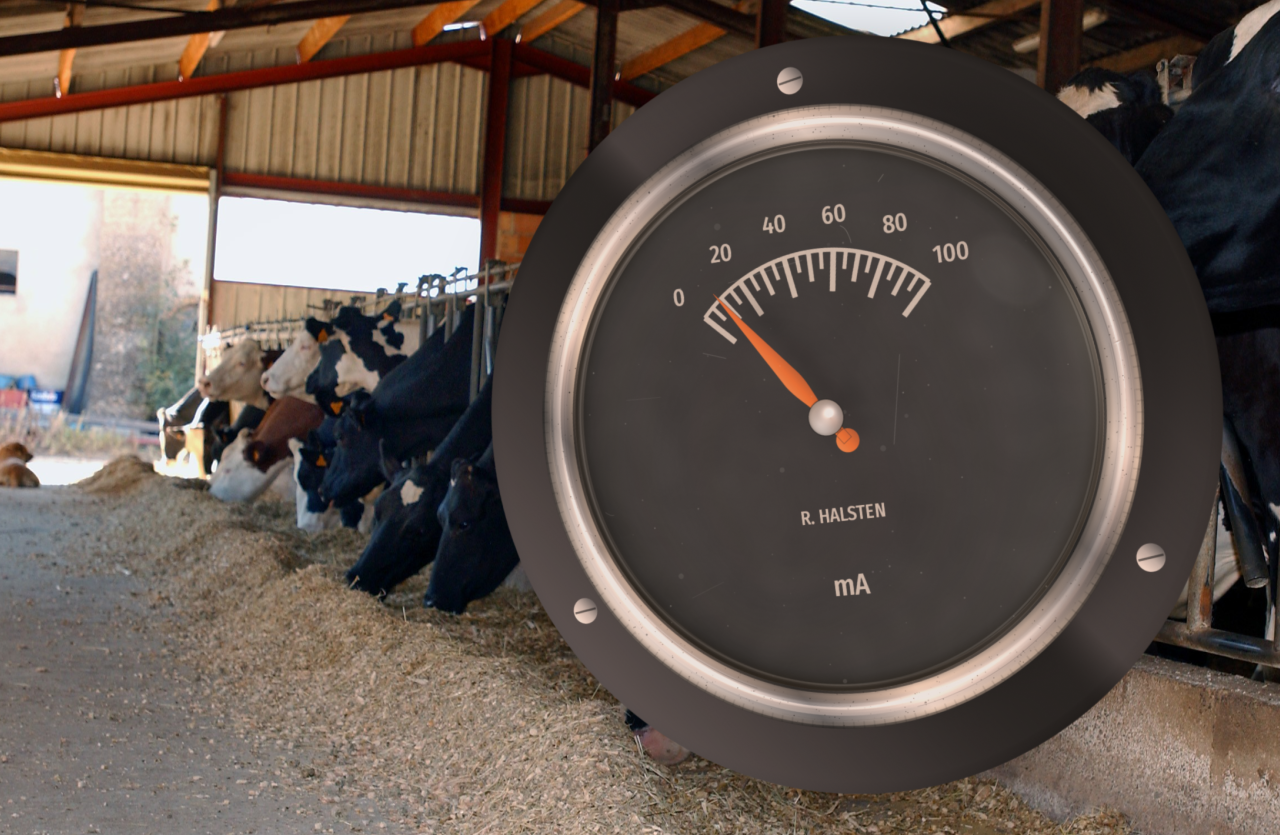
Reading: 10 mA
